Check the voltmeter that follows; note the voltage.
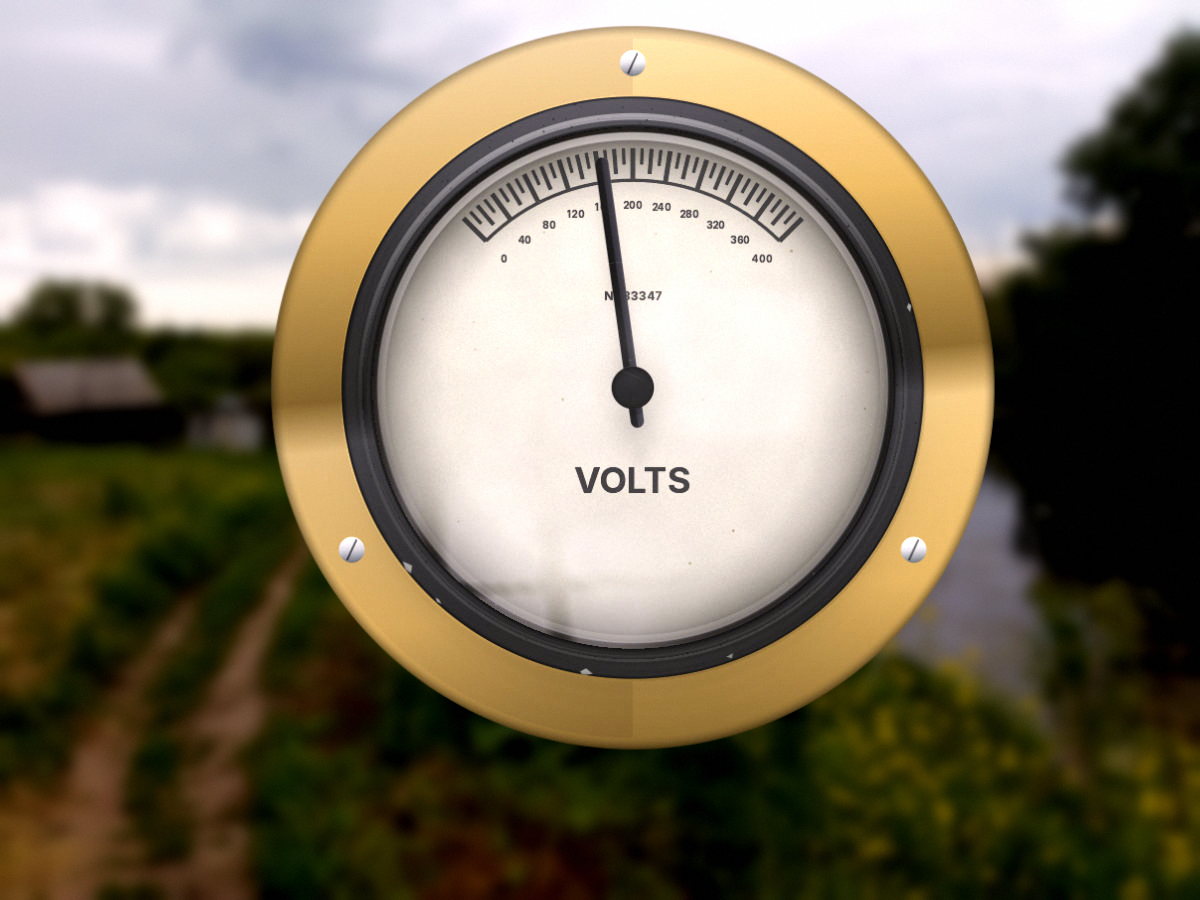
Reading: 165 V
